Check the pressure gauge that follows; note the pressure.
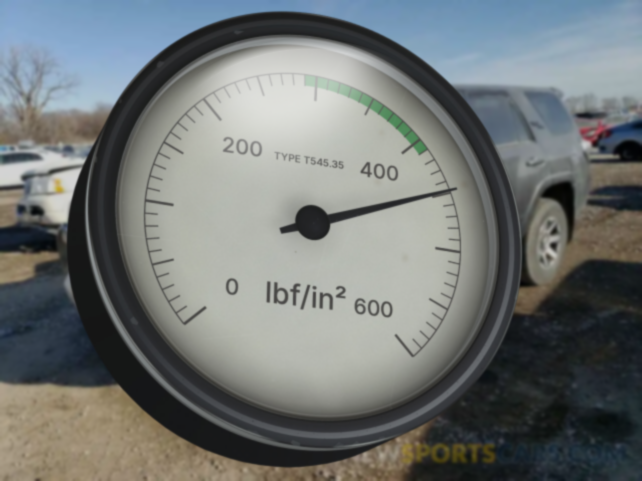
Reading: 450 psi
